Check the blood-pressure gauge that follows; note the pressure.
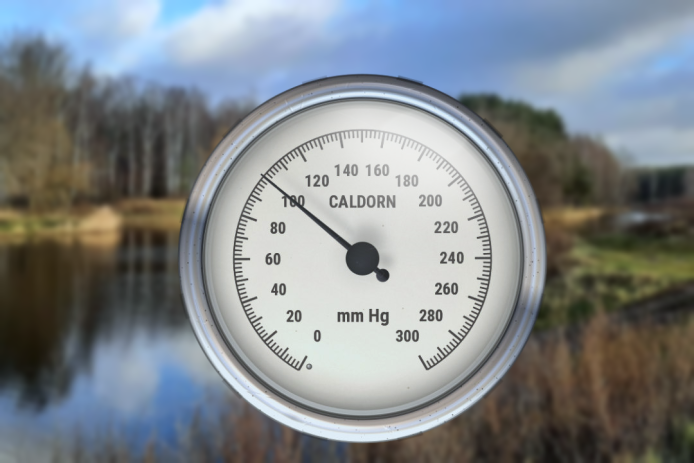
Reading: 100 mmHg
